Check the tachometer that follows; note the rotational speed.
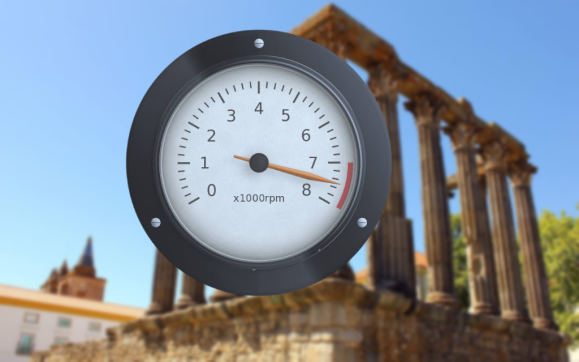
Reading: 7500 rpm
